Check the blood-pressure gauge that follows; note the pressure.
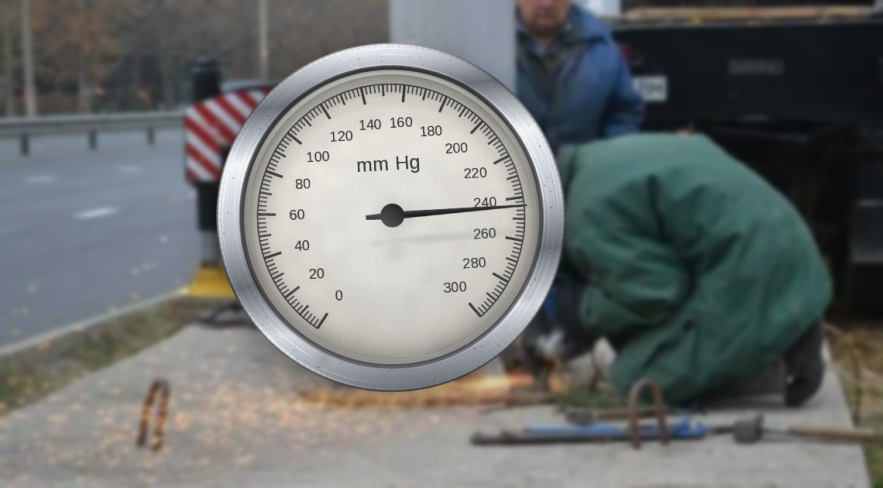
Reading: 244 mmHg
